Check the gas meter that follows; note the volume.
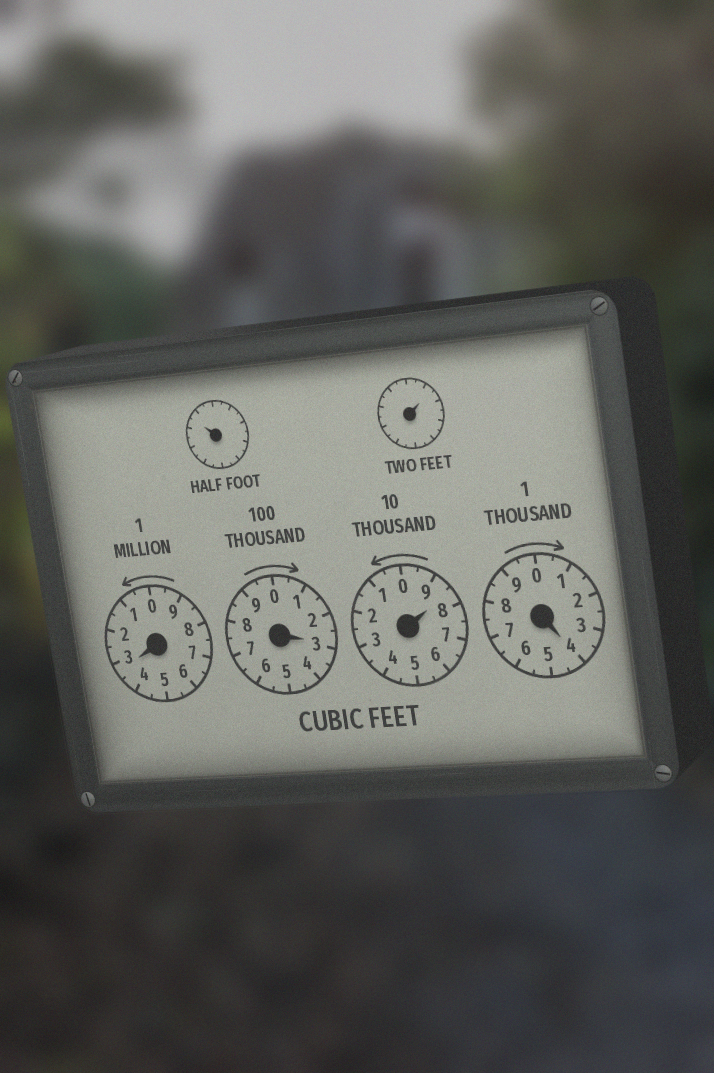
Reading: 328400 ft³
